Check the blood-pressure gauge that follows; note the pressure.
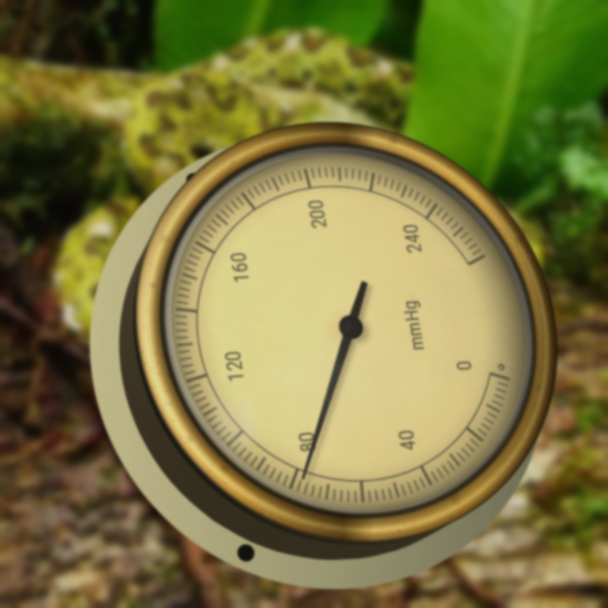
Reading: 78 mmHg
